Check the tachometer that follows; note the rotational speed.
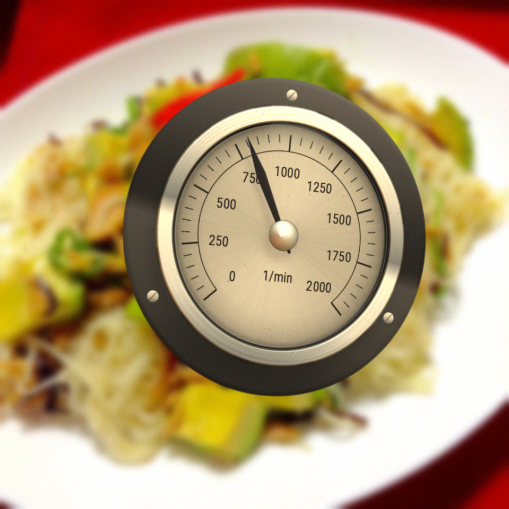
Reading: 800 rpm
